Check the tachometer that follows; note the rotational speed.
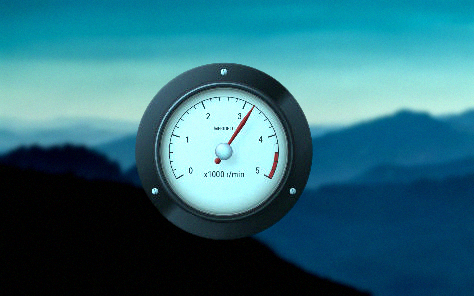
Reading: 3200 rpm
